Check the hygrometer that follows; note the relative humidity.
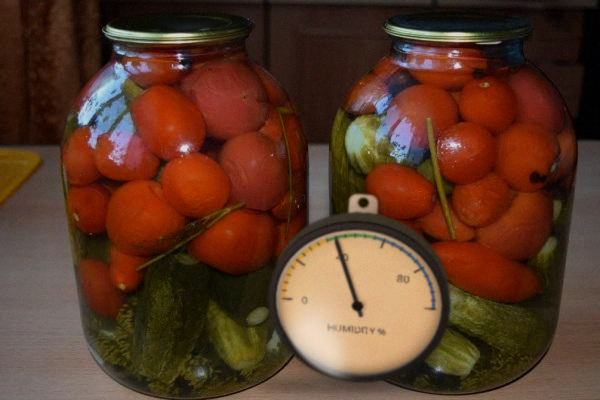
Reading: 40 %
